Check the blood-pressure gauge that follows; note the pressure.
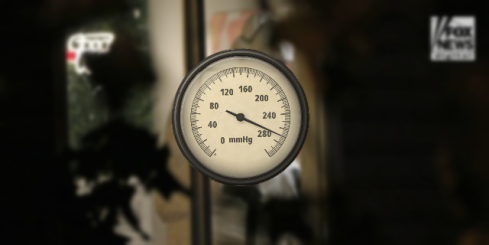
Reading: 270 mmHg
